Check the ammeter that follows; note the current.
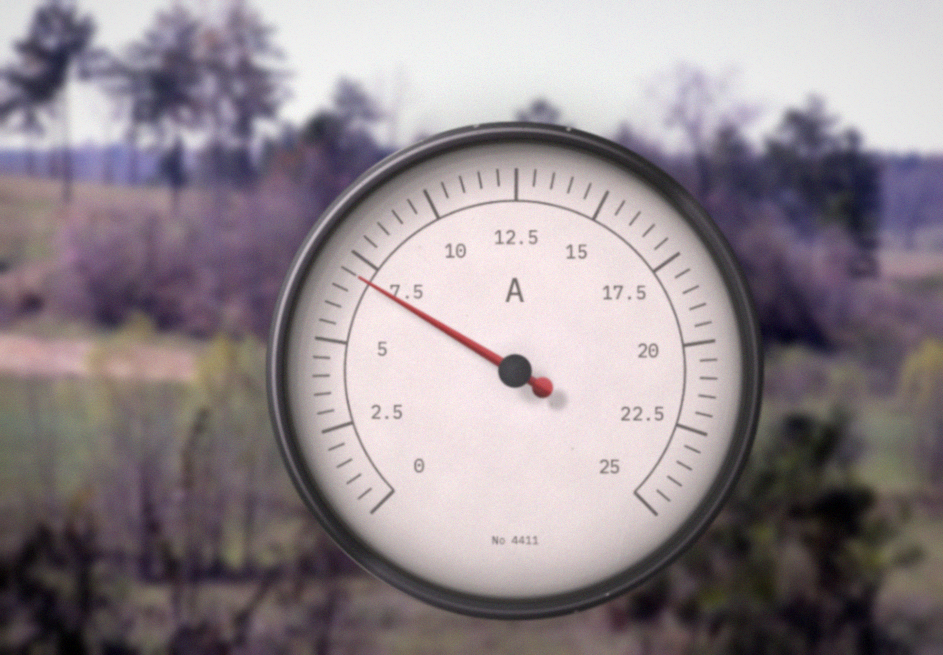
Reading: 7 A
